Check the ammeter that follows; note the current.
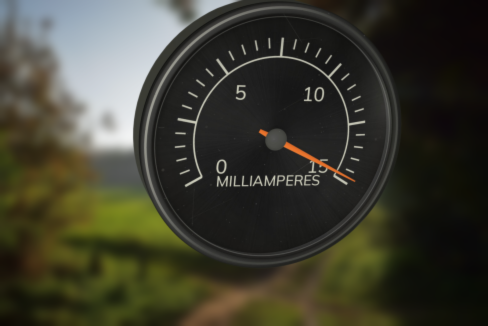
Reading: 14.75 mA
